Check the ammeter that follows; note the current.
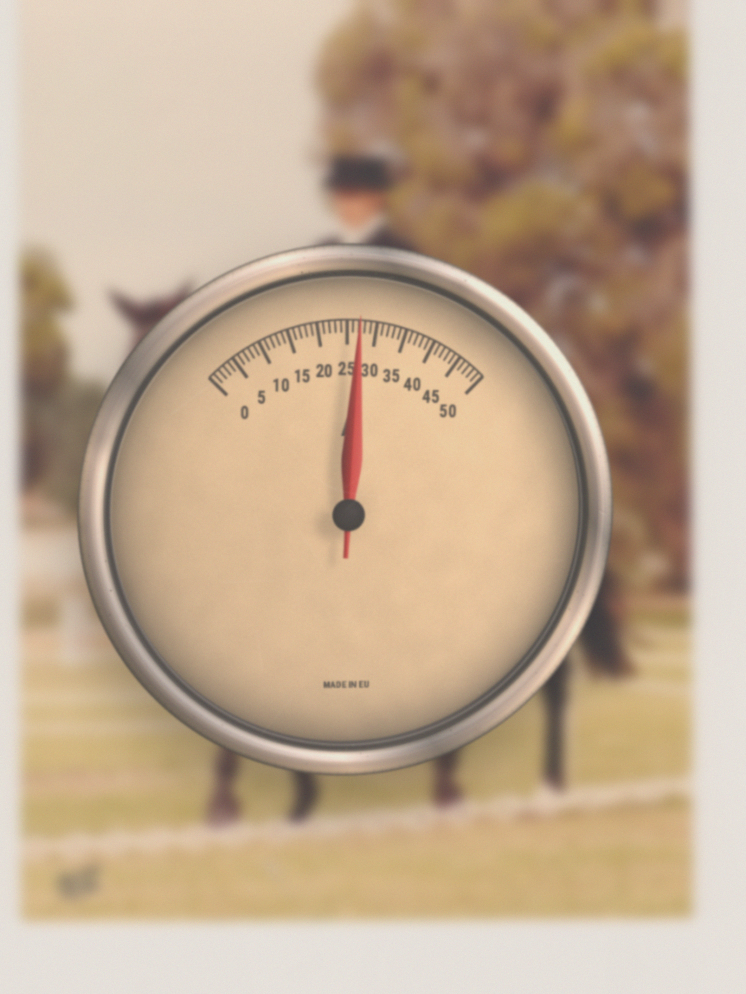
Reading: 27 A
